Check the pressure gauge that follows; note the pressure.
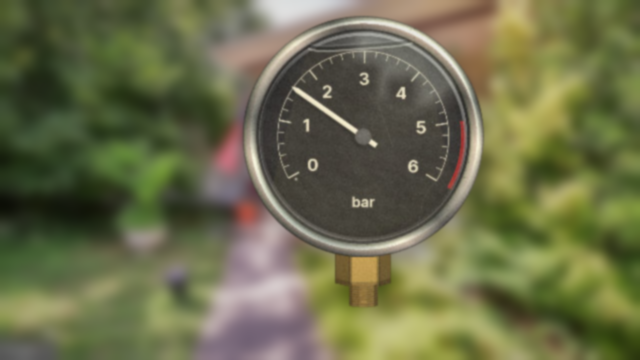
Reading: 1.6 bar
